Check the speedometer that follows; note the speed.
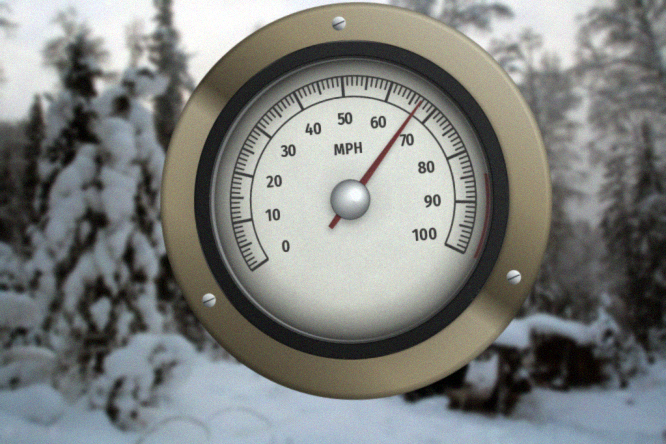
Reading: 67 mph
